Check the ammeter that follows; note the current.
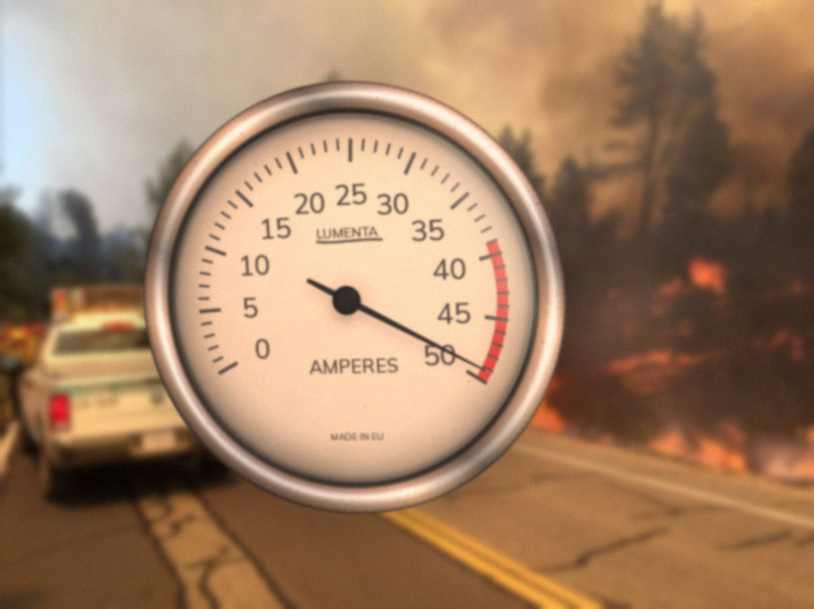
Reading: 49 A
